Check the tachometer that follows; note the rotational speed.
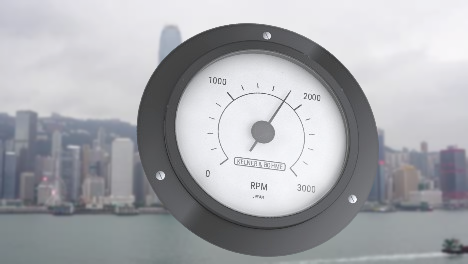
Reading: 1800 rpm
